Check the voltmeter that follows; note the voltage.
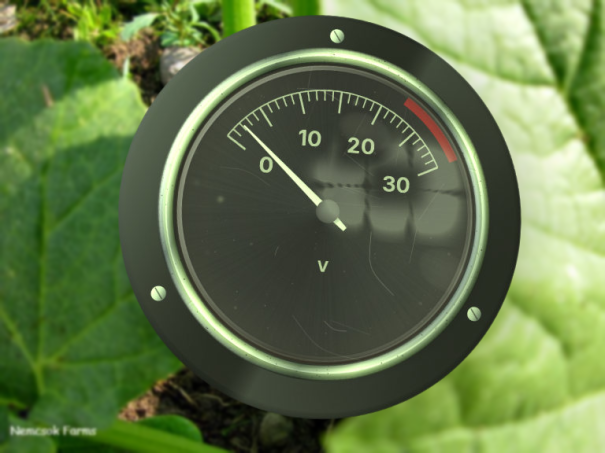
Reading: 2 V
